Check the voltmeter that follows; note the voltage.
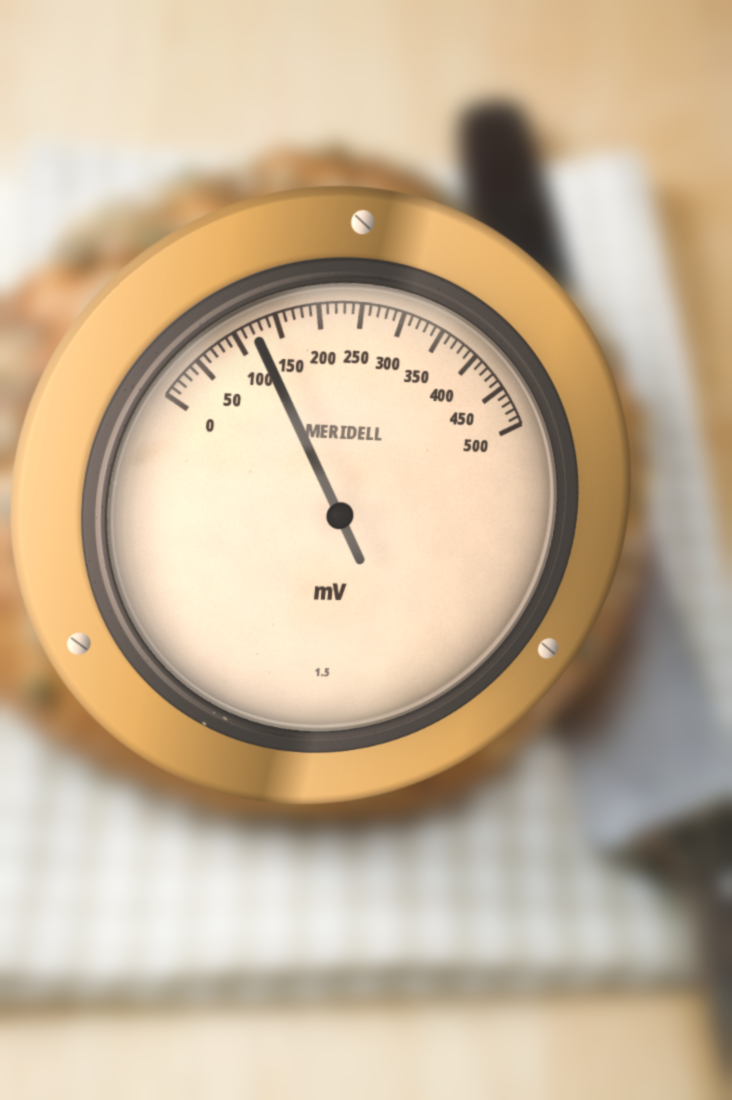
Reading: 120 mV
